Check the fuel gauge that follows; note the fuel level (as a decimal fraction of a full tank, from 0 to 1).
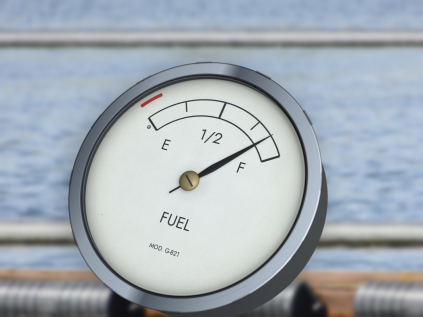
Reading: 0.875
